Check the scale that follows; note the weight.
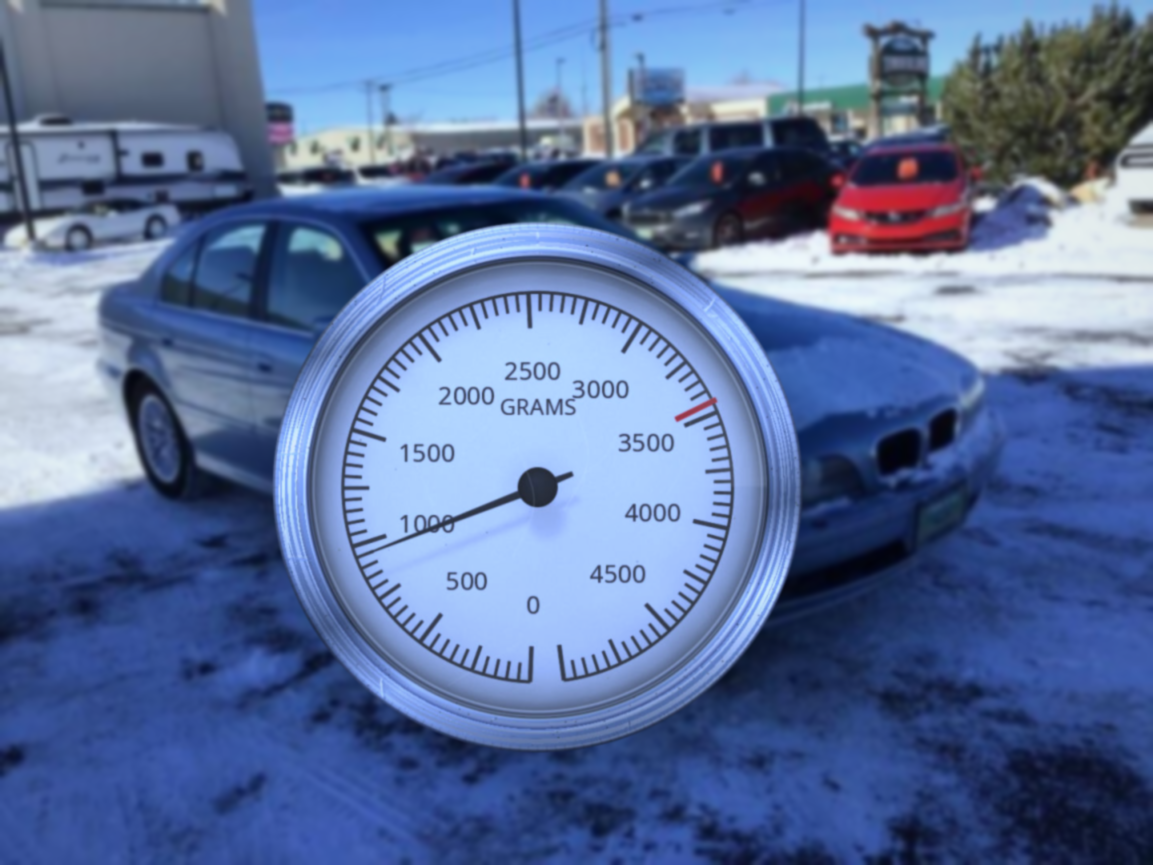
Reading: 950 g
